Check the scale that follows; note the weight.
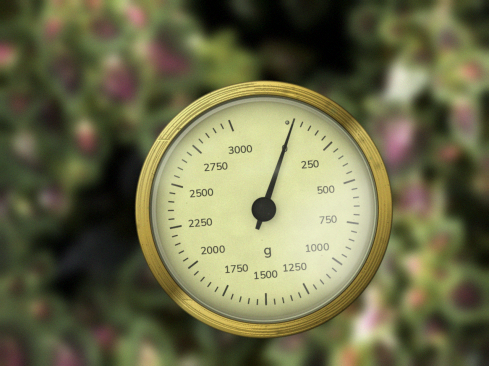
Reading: 0 g
